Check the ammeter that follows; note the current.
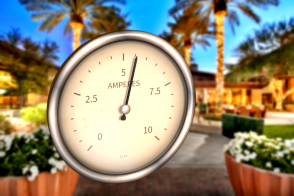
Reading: 5.5 A
